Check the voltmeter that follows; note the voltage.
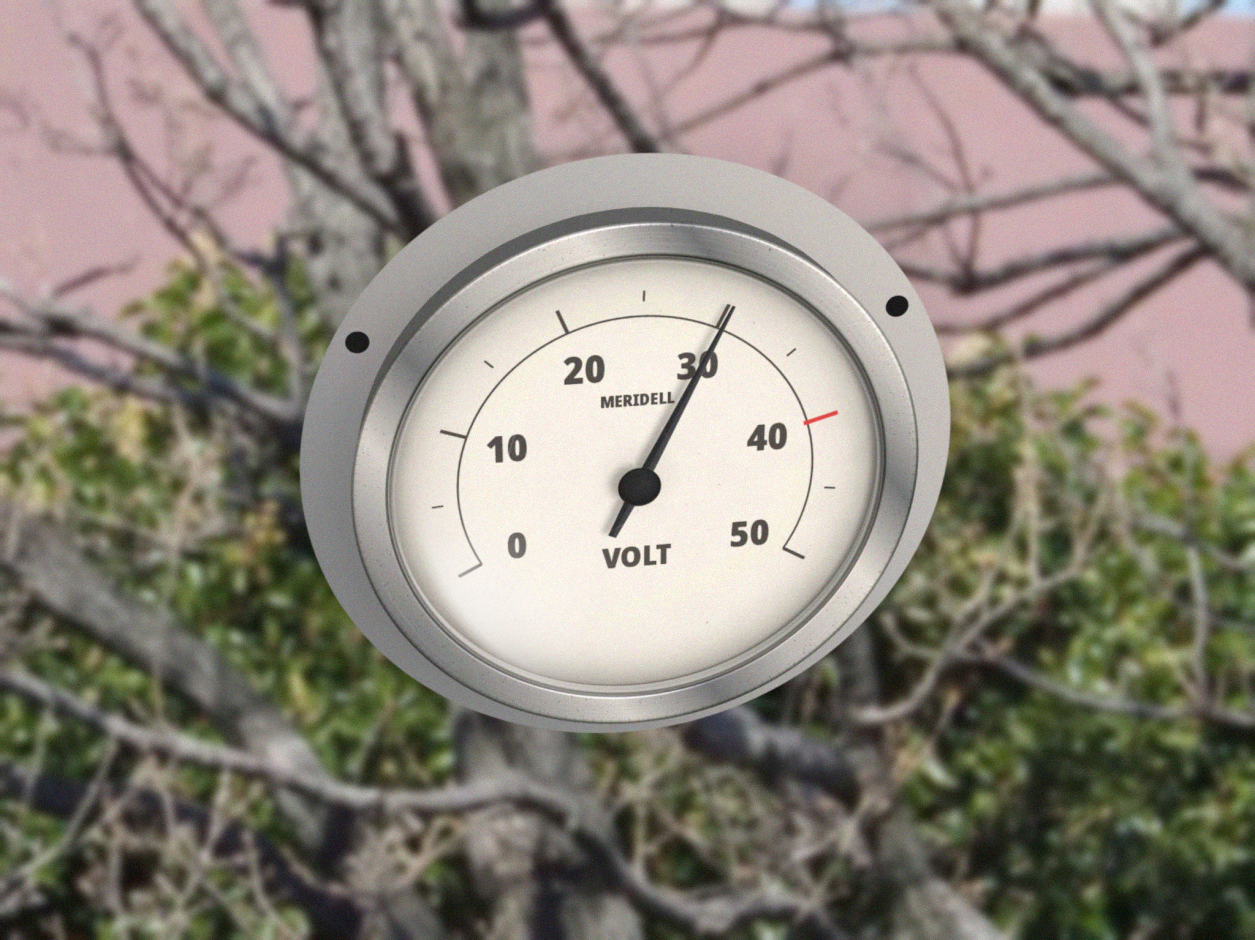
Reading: 30 V
